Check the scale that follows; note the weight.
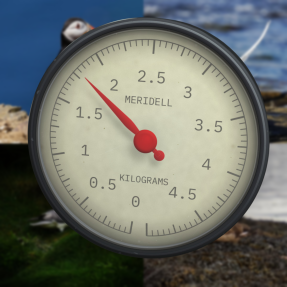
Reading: 1.8 kg
